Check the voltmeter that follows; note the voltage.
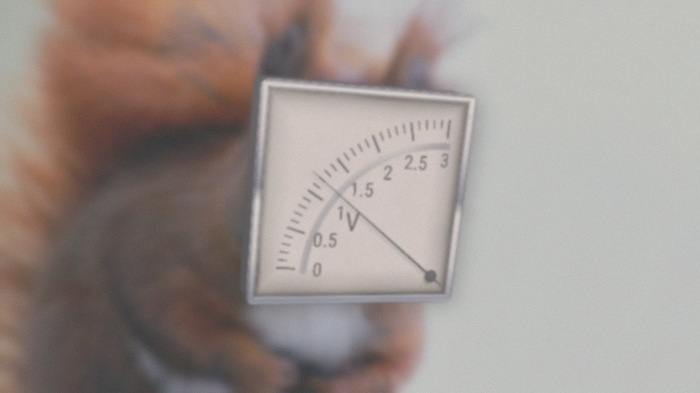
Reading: 1.2 V
